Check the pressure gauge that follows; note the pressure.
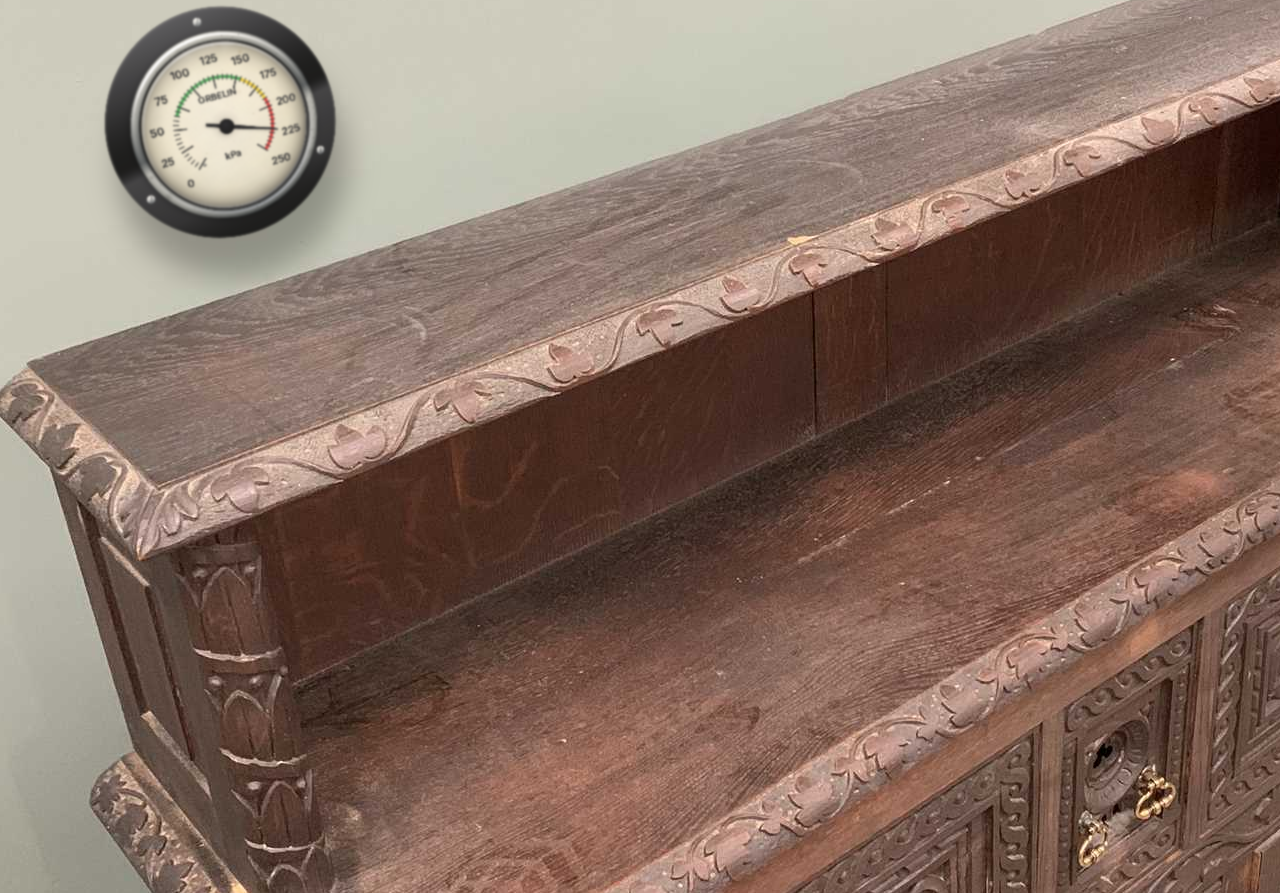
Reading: 225 kPa
